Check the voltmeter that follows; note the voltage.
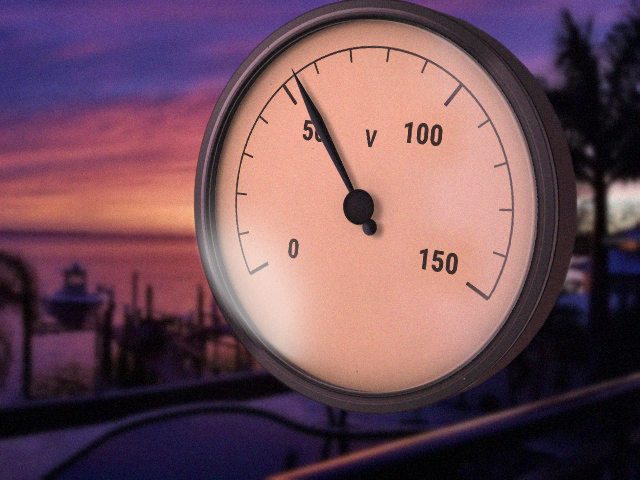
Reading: 55 V
